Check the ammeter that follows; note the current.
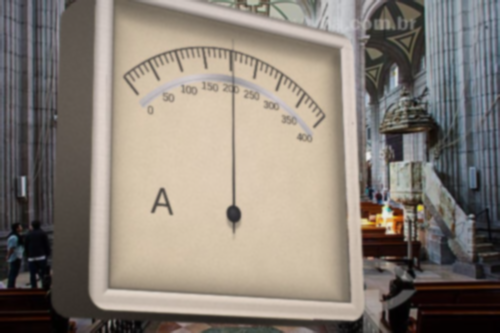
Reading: 200 A
